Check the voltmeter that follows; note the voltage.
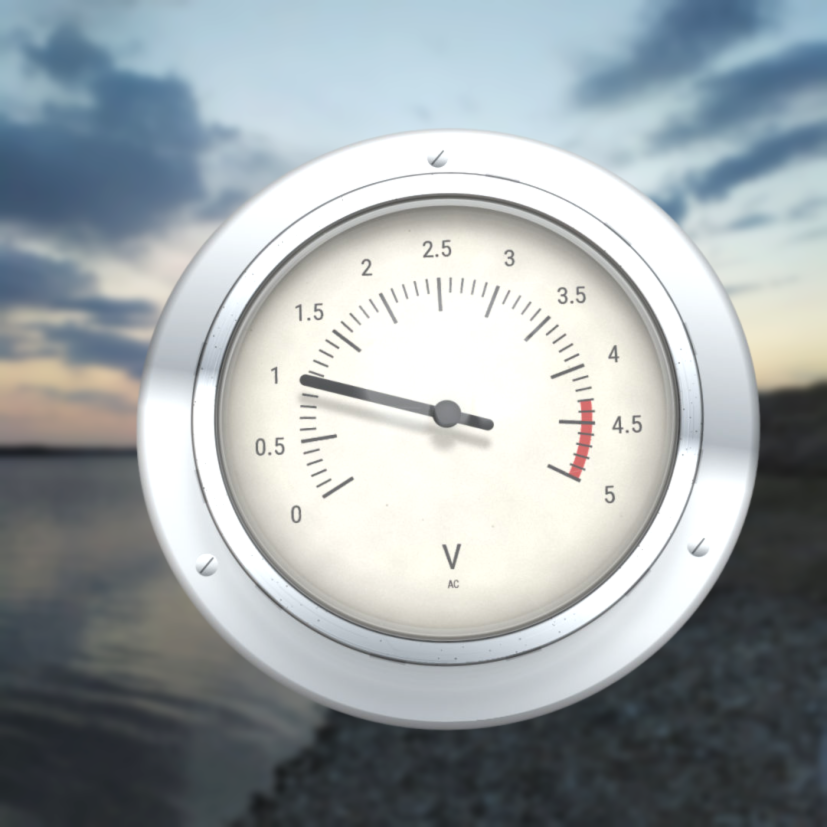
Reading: 1 V
